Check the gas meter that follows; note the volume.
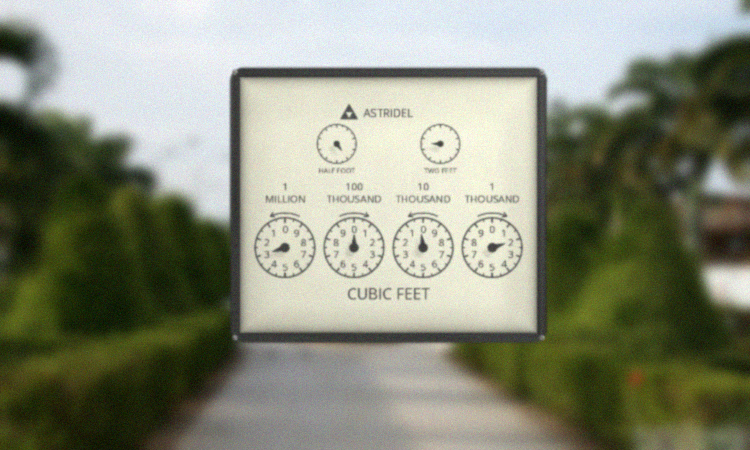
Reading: 300200 ft³
